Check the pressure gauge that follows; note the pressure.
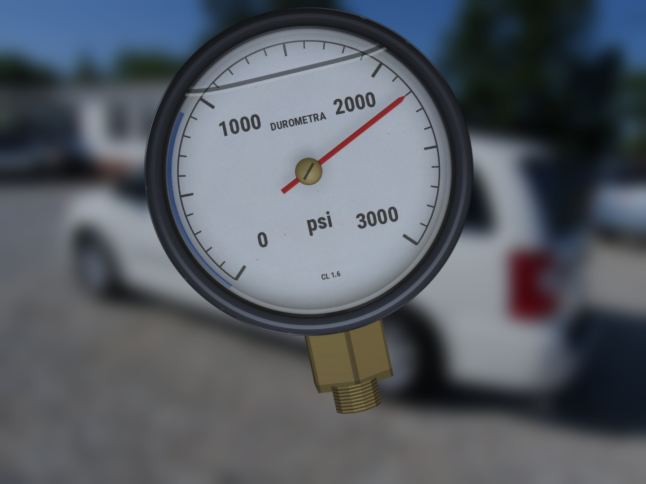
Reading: 2200 psi
